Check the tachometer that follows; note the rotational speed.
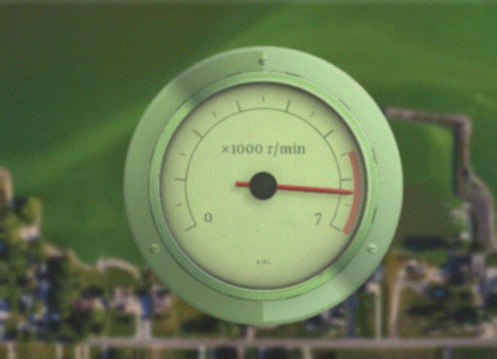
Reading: 6250 rpm
